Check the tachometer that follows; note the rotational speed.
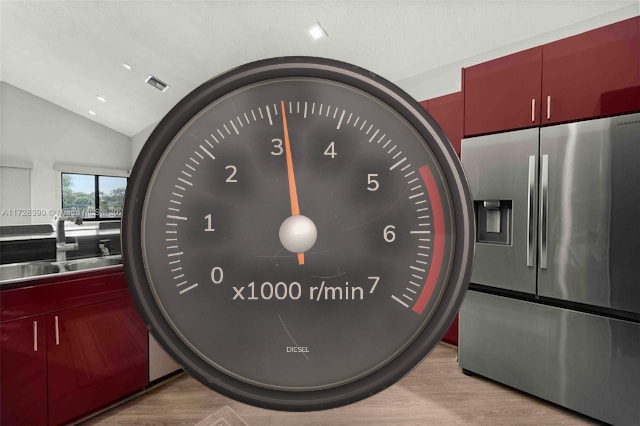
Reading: 3200 rpm
